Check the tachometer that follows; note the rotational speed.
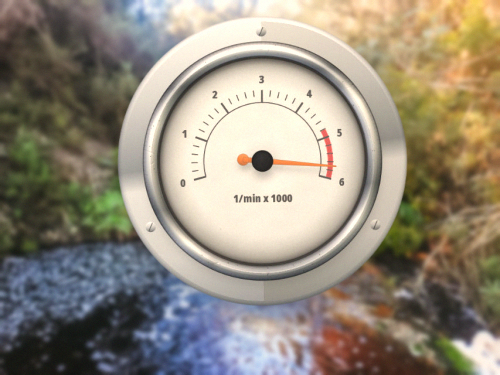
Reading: 5700 rpm
